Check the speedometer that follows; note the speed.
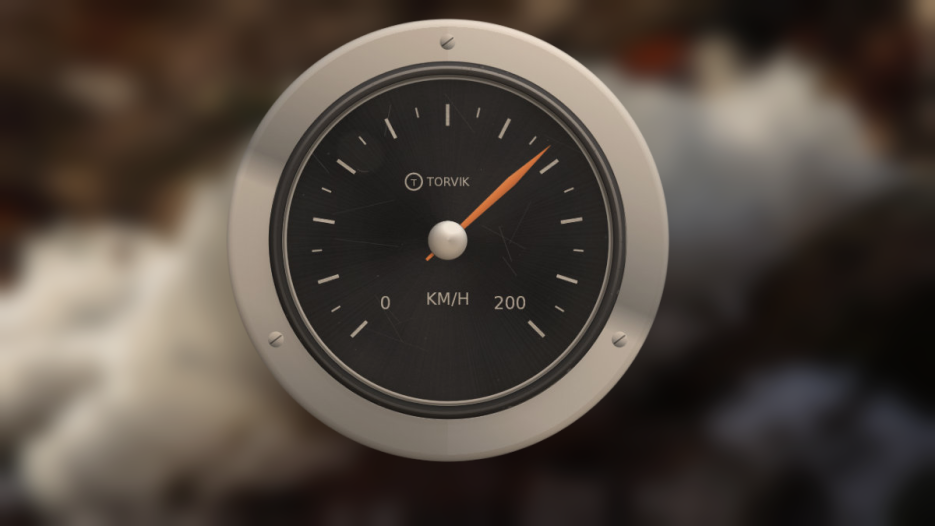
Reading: 135 km/h
